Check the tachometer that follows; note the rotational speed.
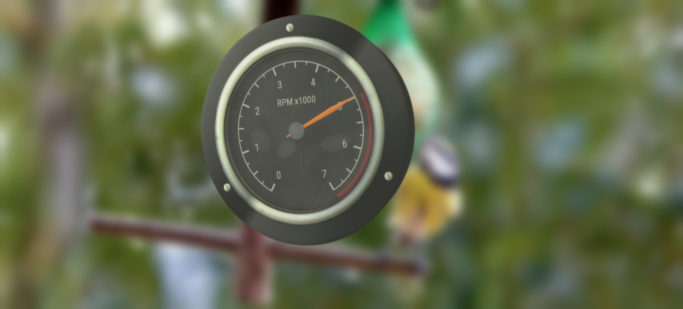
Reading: 5000 rpm
